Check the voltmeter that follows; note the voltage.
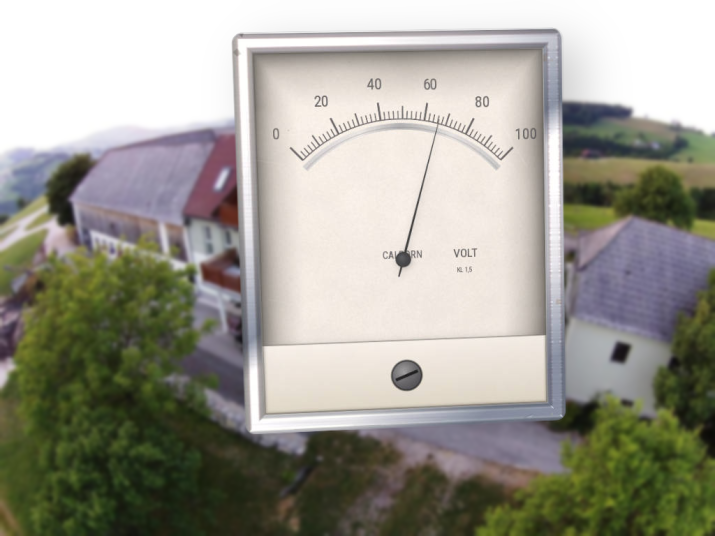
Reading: 66 V
